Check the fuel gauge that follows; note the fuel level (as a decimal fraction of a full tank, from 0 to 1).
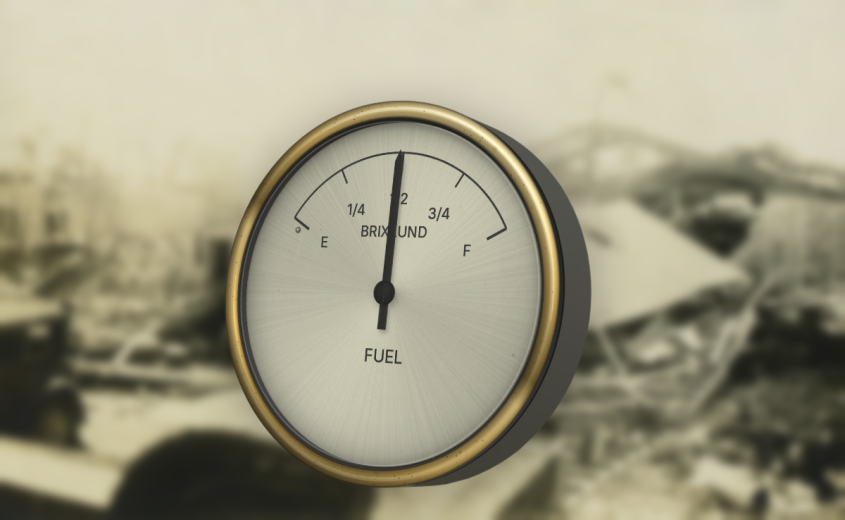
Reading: 0.5
